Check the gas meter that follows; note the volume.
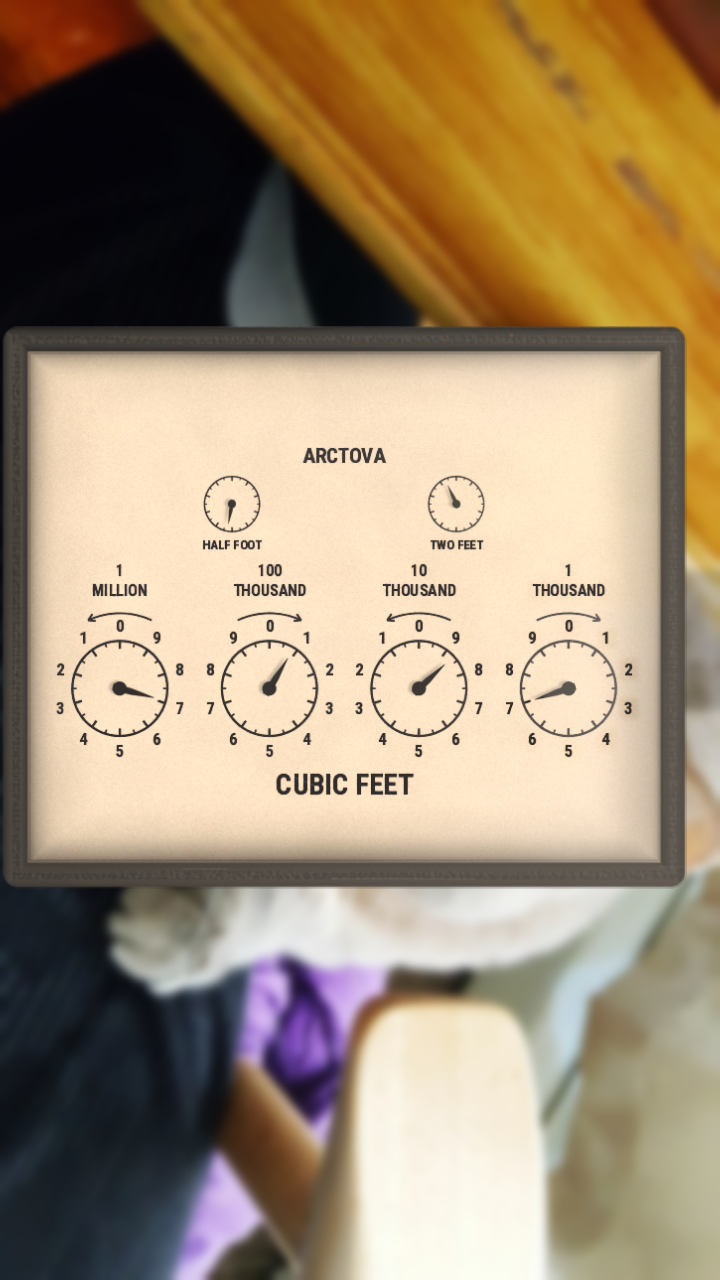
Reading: 708700 ft³
